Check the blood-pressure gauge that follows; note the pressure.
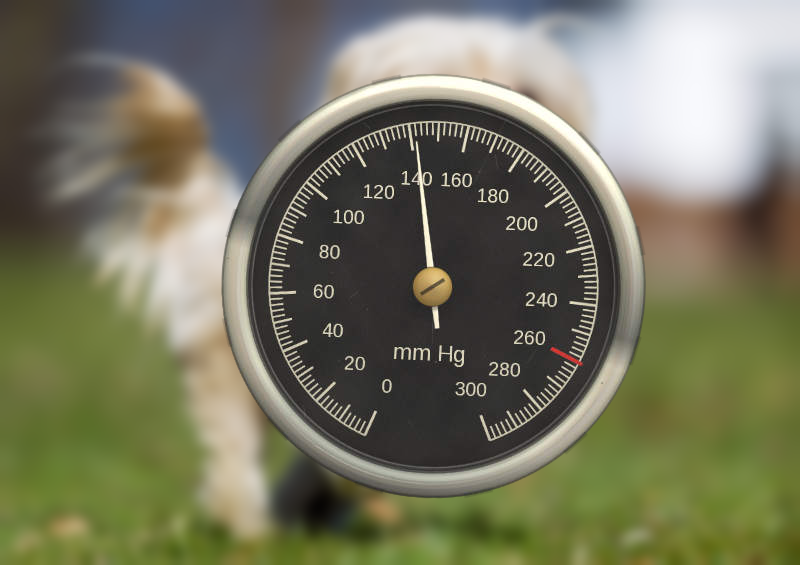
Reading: 142 mmHg
